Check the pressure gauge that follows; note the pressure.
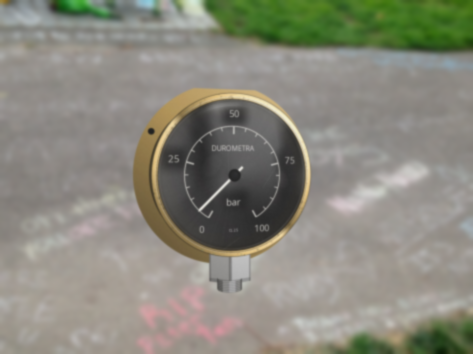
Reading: 5 bar
